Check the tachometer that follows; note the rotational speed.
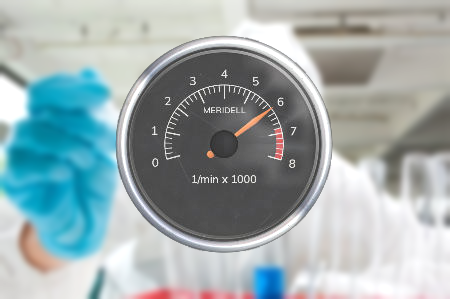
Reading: 6000 rpm
